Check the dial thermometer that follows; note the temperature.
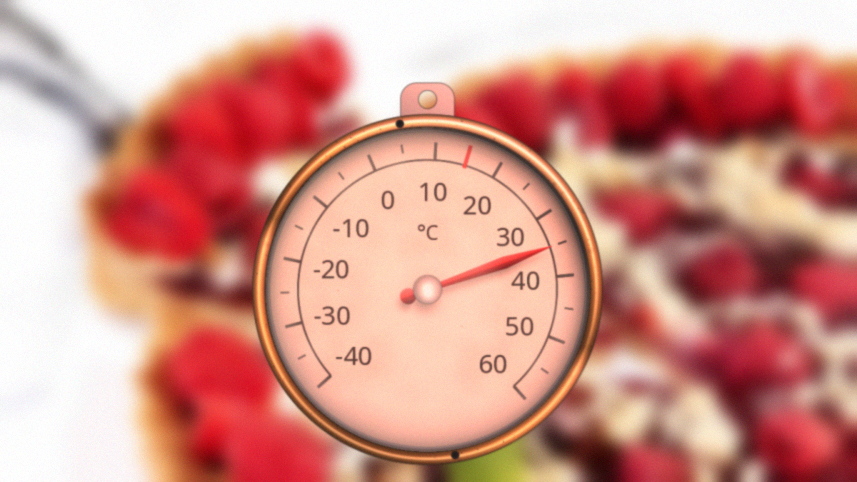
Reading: 35 °C
